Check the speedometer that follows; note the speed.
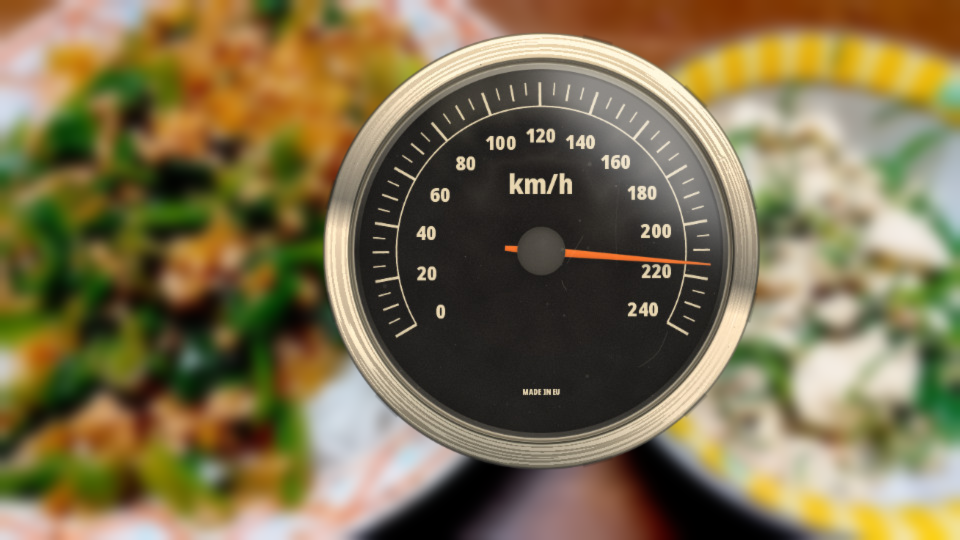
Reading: 215 km/h
